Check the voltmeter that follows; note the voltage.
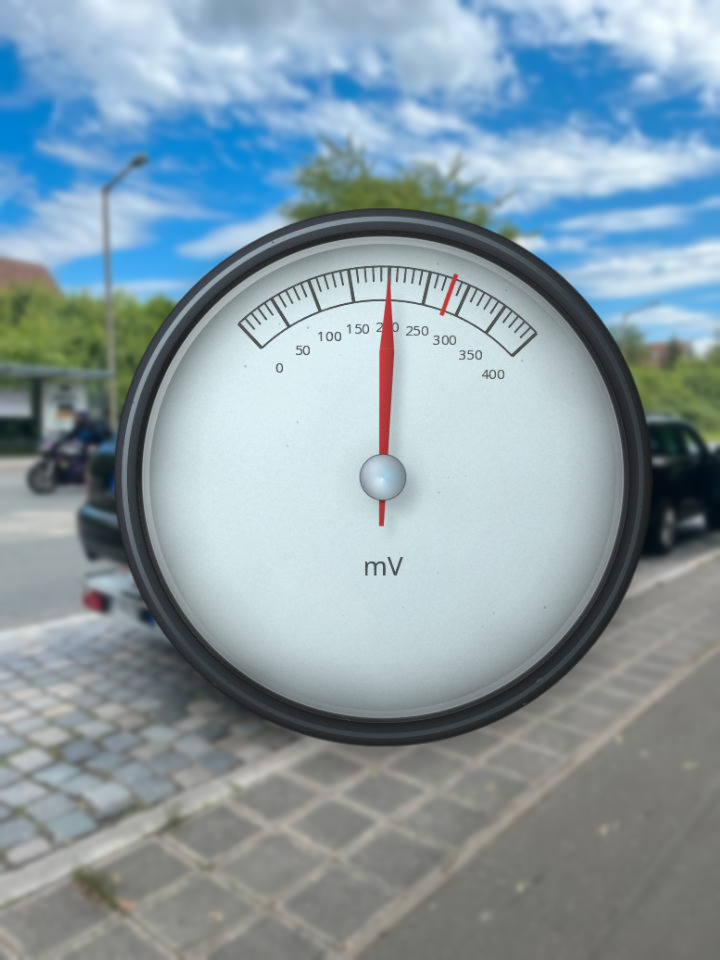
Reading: 200 mV
